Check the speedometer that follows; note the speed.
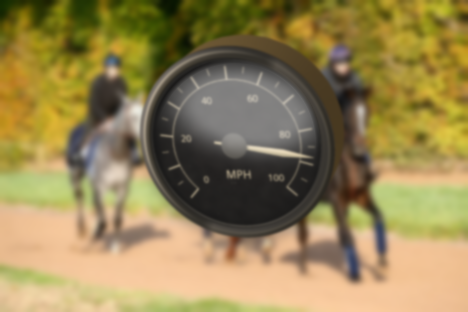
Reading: 87.5 mph
